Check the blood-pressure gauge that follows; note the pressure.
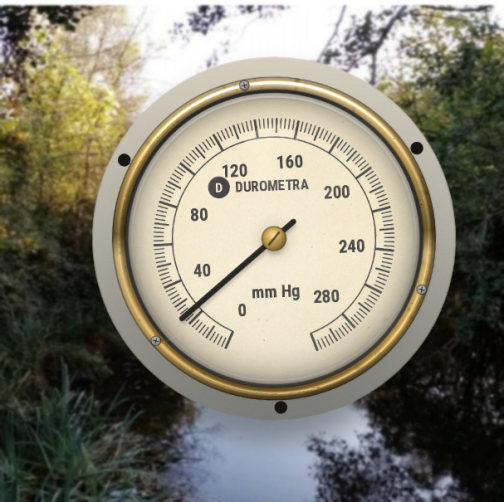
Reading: 24 mmHg
